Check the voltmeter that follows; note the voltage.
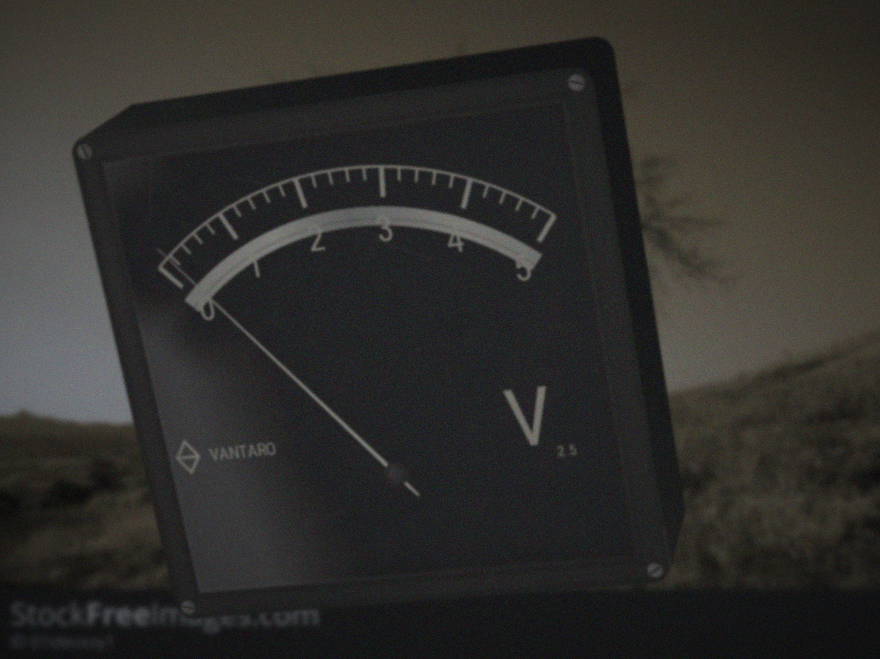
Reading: 0.2 V
